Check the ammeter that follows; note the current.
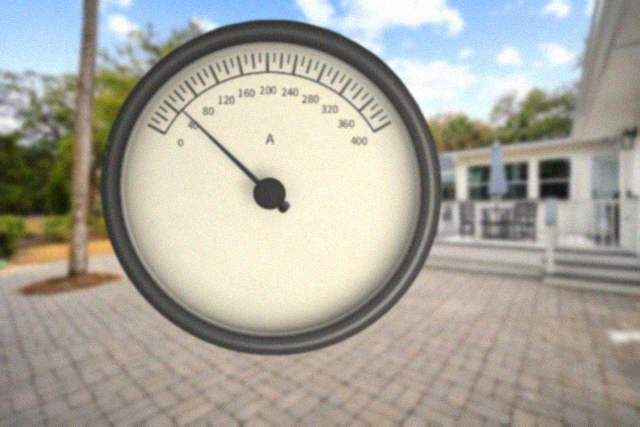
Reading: 50 A
